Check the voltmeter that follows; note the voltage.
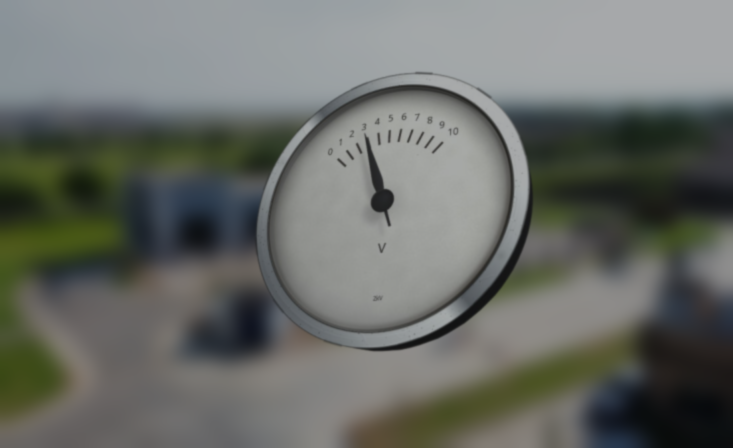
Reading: 3 V
